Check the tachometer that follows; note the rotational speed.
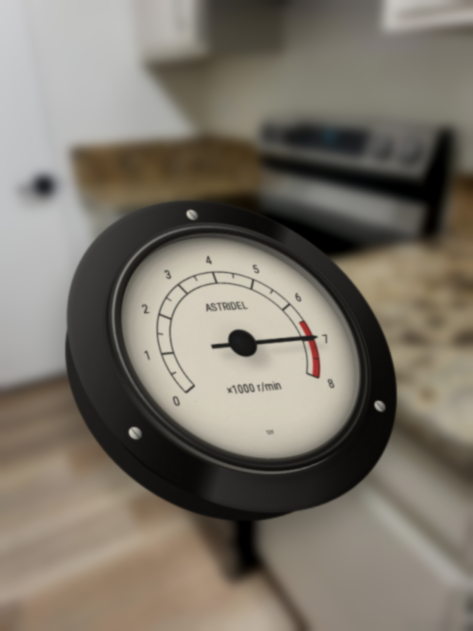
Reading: 7000 rpm
